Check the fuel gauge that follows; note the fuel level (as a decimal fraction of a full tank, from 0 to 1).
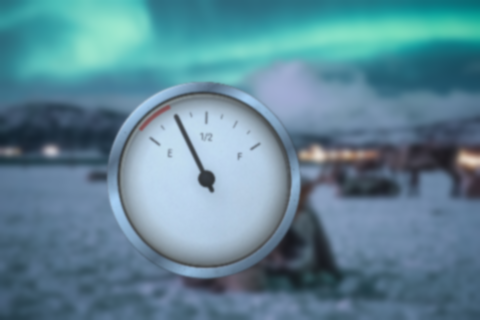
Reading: 0.25
